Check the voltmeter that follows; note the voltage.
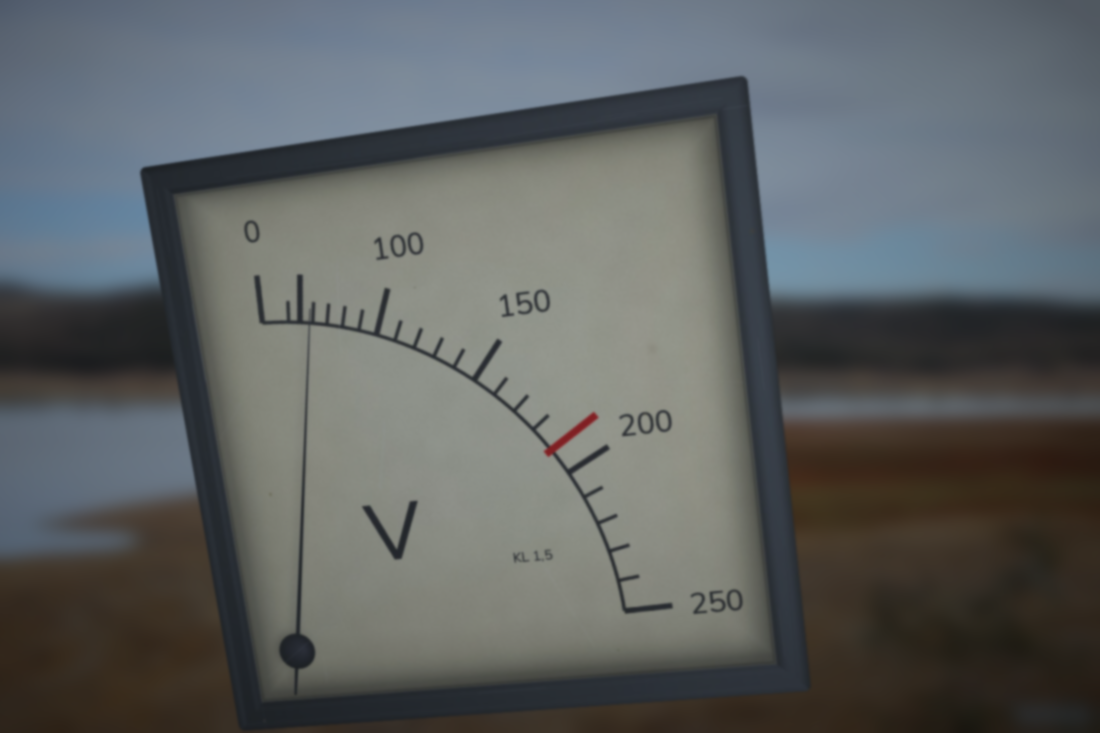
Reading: 60 V
